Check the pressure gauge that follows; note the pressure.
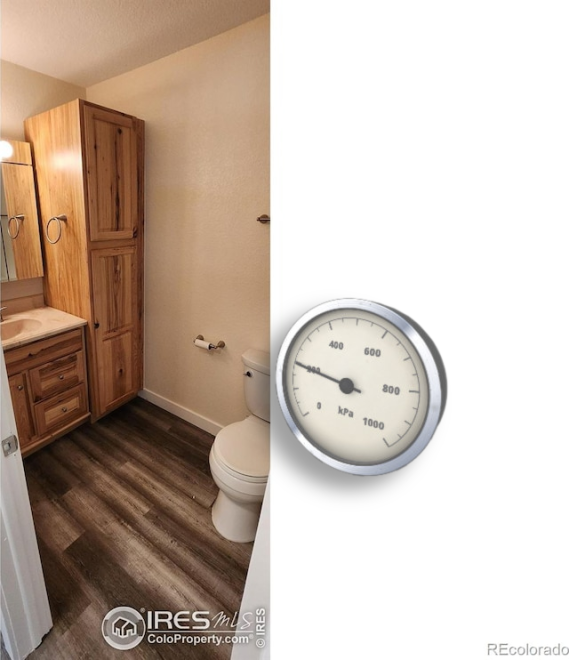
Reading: 200 kPa
